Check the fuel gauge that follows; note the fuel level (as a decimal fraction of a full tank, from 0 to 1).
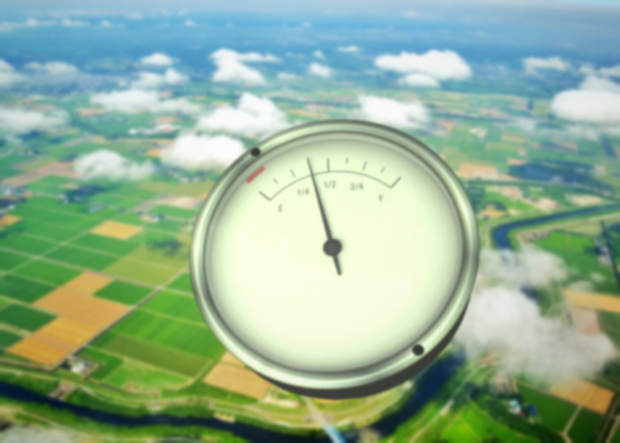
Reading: 0.375
